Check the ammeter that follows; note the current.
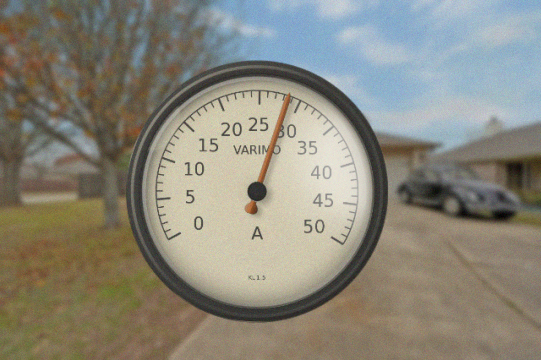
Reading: 28.5 A
